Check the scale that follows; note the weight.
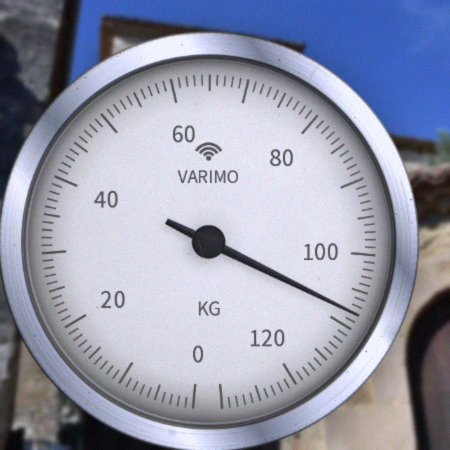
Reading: 108 kg
